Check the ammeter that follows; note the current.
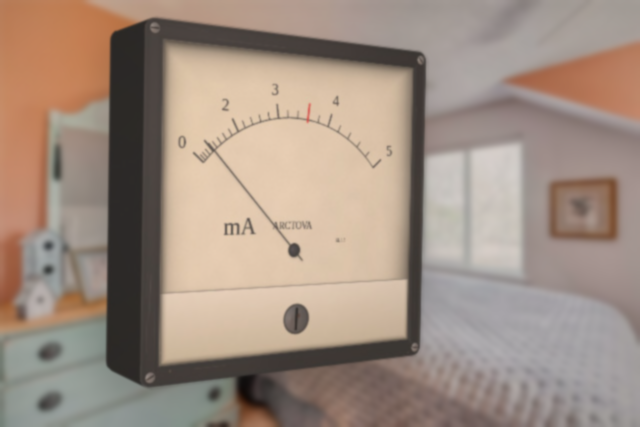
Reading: 1 mA
